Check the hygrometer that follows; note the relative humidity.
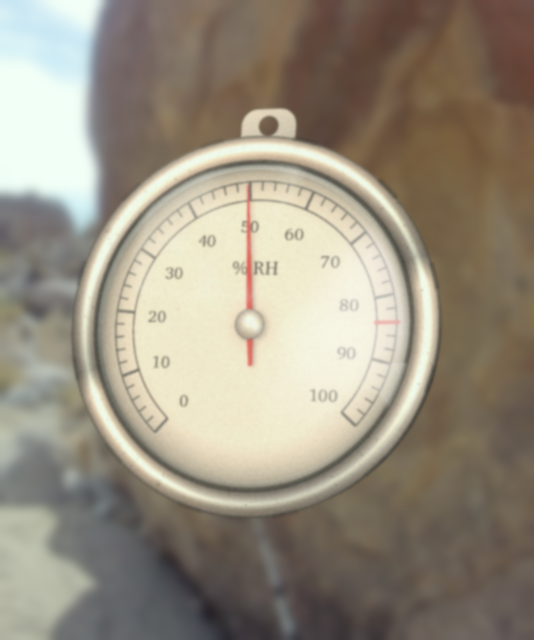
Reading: 50 %
